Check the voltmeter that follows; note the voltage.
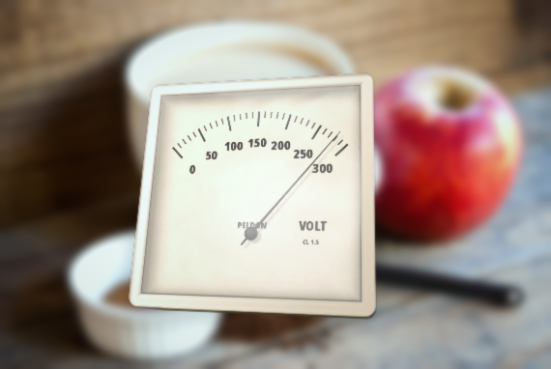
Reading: 280 V
